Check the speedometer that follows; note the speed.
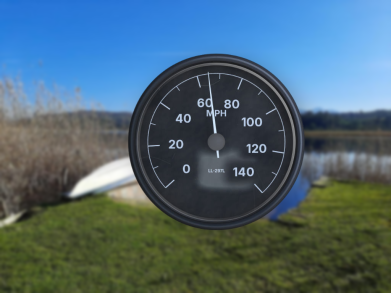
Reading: 65 mph
